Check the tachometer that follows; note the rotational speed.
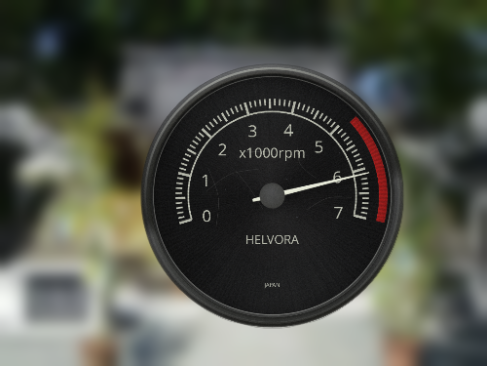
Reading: 6100 rpm
